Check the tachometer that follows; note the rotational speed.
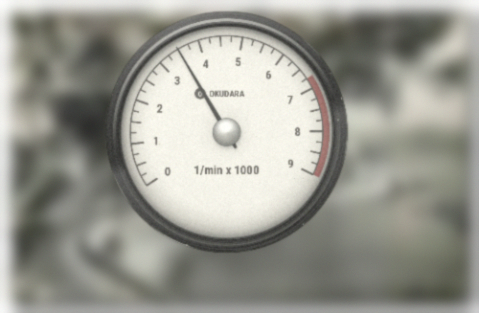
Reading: 3500 rpm
